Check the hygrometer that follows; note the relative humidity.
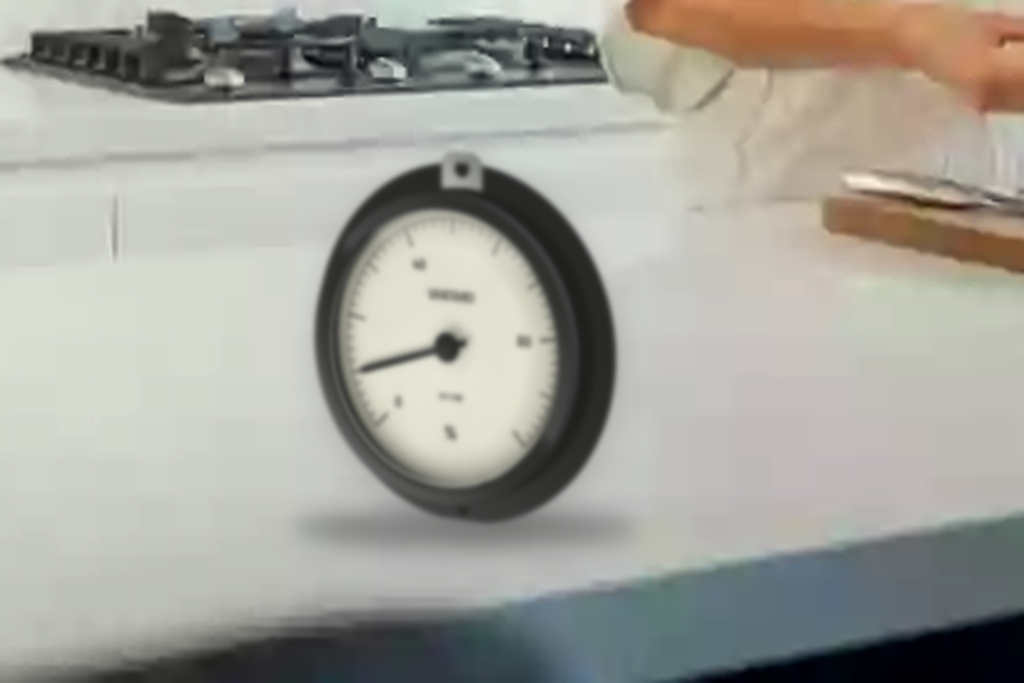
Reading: 10 %
